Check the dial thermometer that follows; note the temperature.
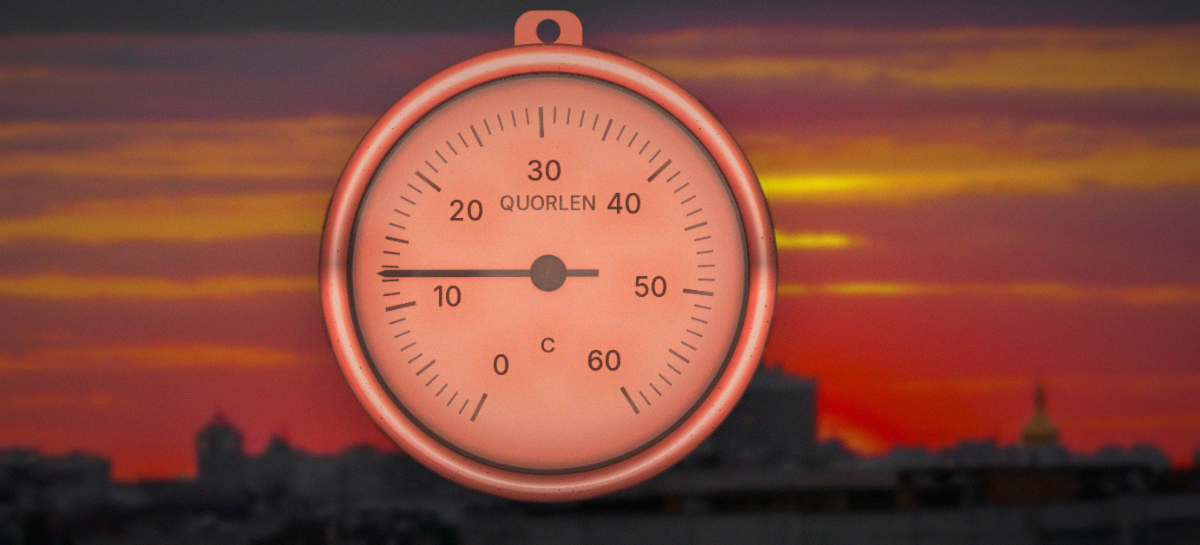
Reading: 12.5 °C
